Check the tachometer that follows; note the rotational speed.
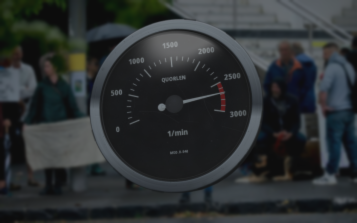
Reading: 2700 rpm
